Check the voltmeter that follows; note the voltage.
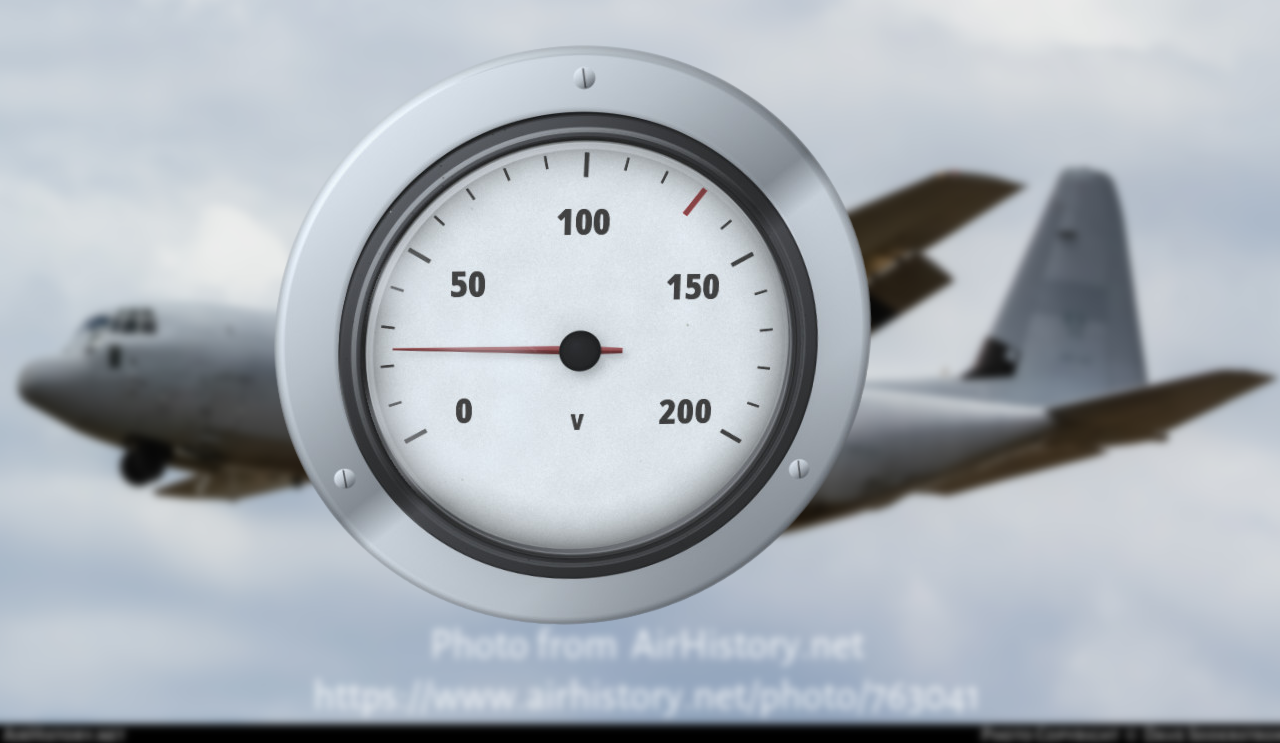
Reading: 25 V
